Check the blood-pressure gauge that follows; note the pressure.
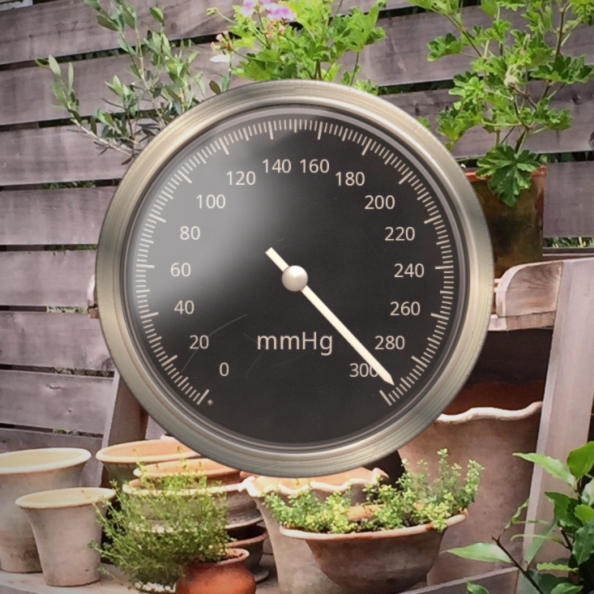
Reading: 294 mmHg
